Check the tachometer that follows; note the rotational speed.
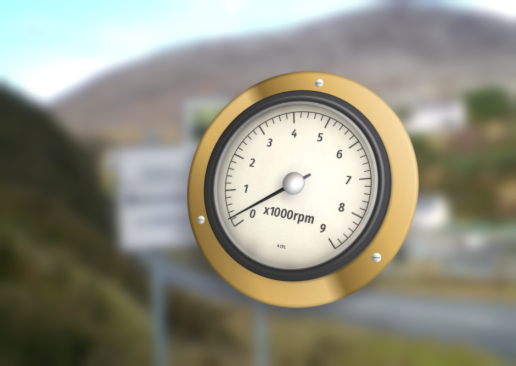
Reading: 200 rpm
